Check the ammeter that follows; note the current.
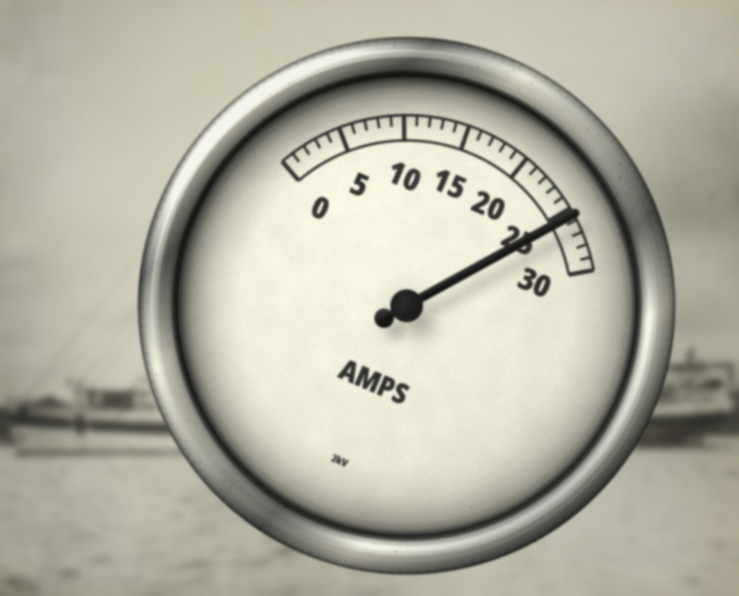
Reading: 25.5 A
